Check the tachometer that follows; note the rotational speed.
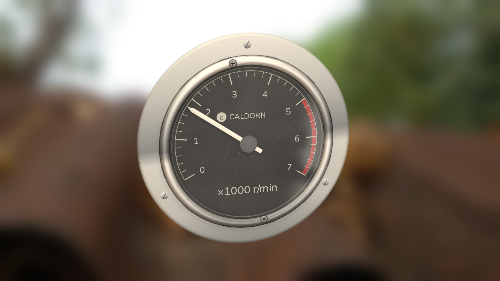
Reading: 1800 rpm
